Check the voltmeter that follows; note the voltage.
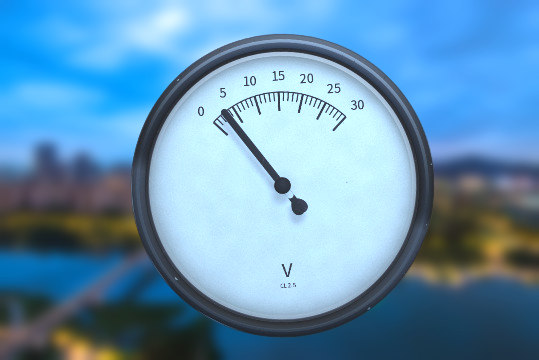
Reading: 3 V
